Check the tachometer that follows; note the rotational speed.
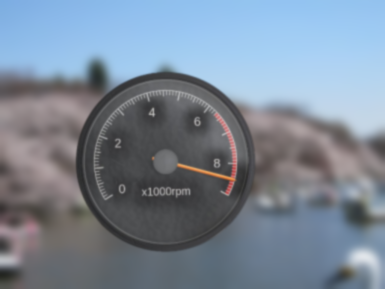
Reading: 8500 rpm
